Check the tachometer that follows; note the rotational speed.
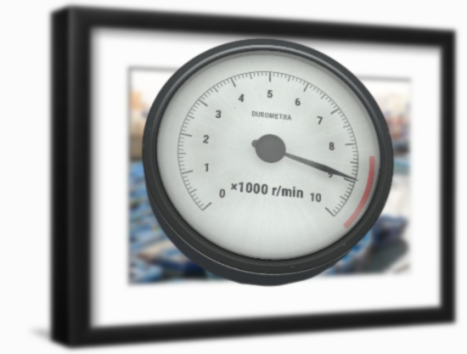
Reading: 9000 rpm
